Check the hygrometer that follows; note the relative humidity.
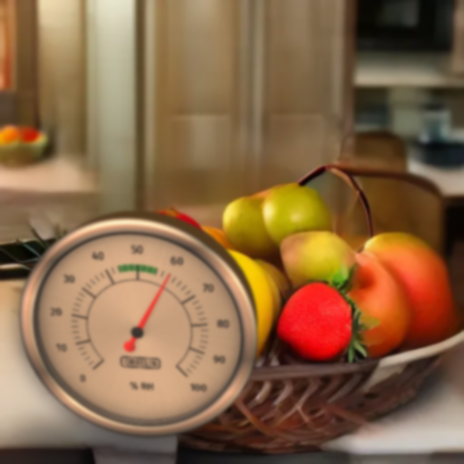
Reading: 60 %
